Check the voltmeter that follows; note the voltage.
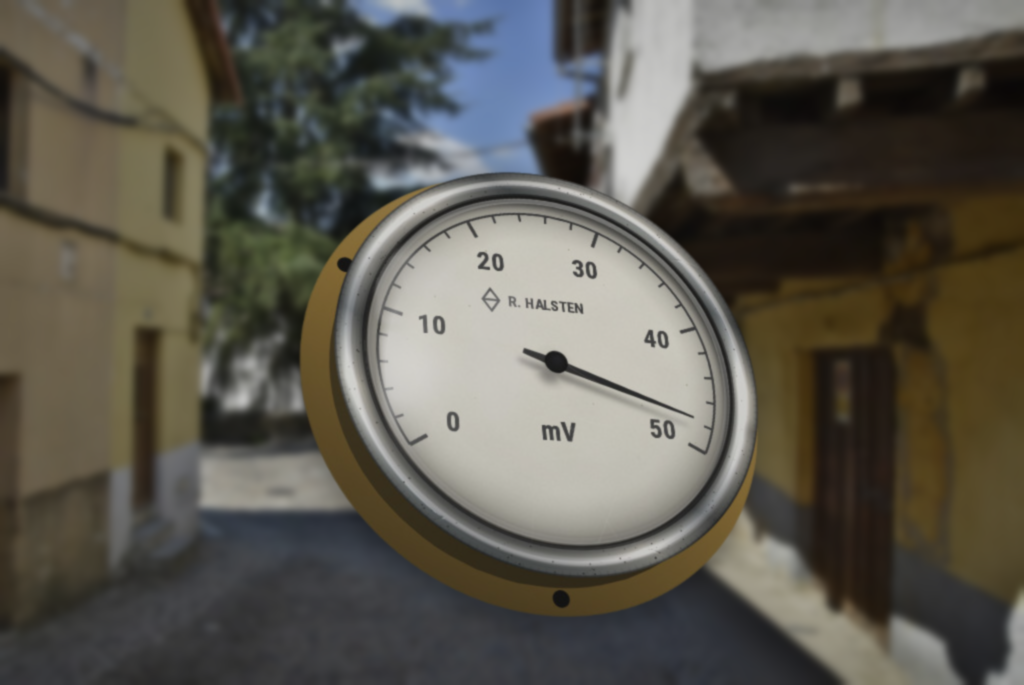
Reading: 48 mV
